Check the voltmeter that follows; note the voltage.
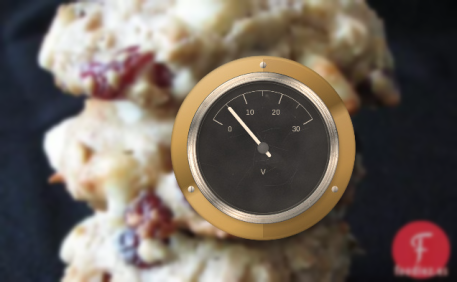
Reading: 5 V
